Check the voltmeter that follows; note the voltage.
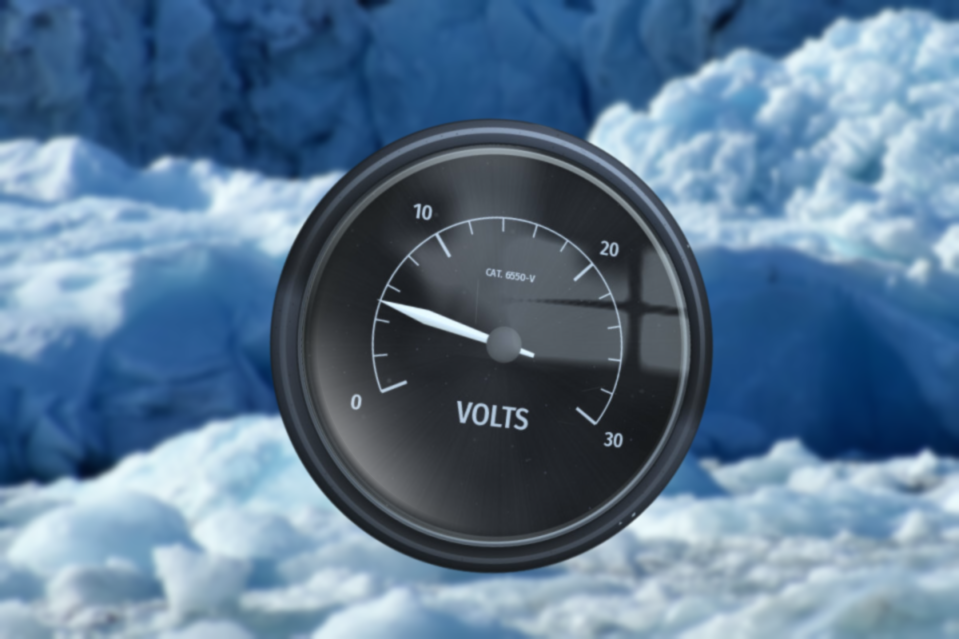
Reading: 5 V
